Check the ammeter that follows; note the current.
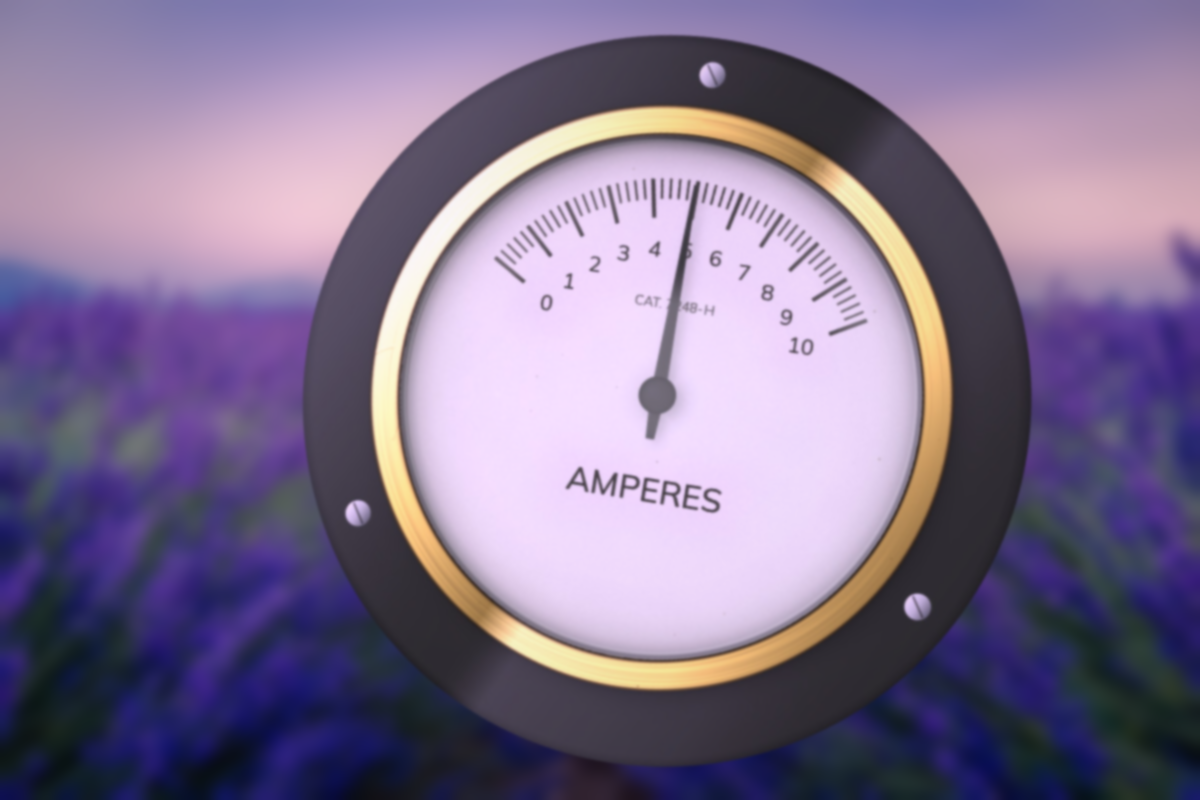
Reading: 5 A
